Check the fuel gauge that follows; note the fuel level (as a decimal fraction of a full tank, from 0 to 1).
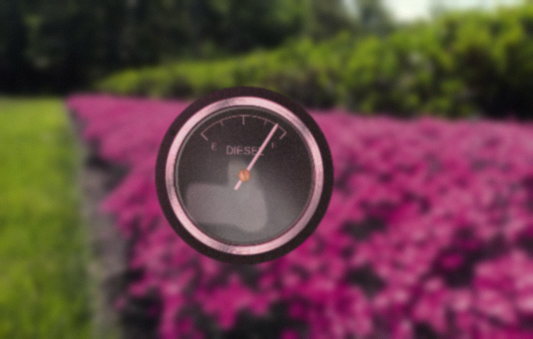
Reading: 0.875
